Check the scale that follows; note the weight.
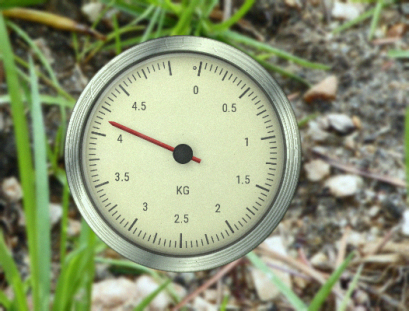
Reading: 4.15 kg
